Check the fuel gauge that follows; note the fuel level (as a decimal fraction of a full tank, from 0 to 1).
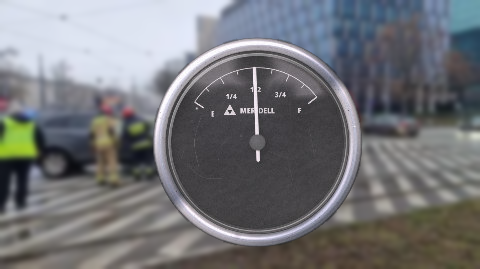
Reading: 0.5
